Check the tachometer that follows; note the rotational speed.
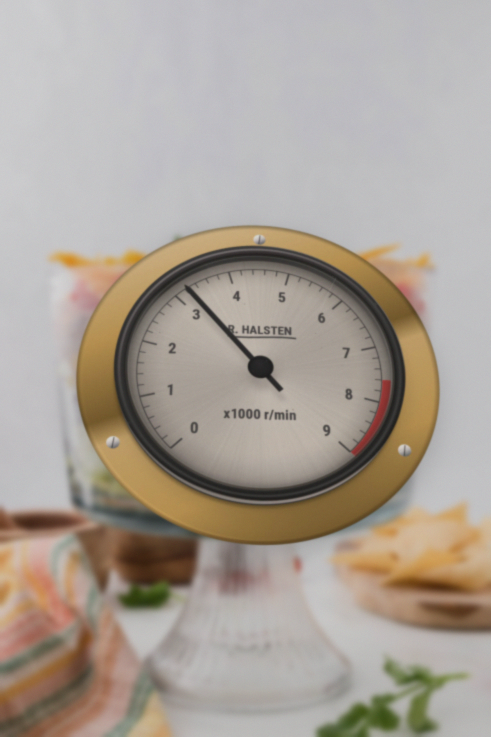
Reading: 3200 rpm
